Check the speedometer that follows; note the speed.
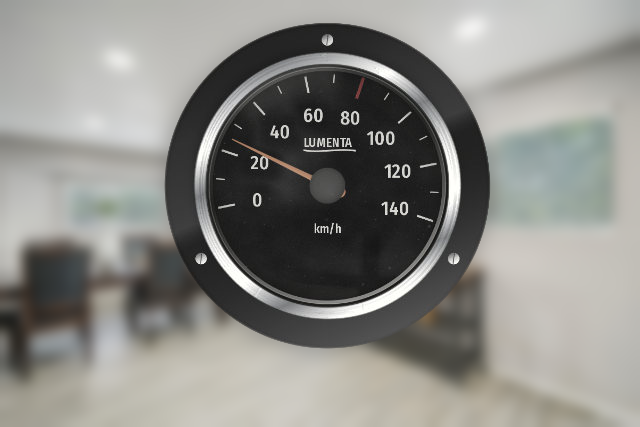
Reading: 25 km/h
